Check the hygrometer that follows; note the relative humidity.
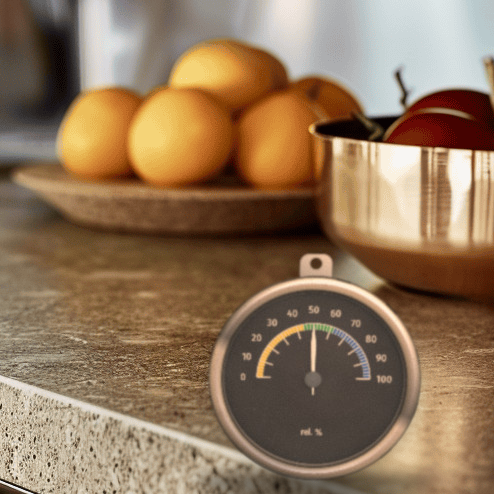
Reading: 50 %
